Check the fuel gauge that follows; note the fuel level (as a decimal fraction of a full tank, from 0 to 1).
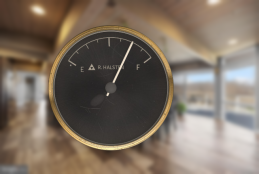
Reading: 0.75
